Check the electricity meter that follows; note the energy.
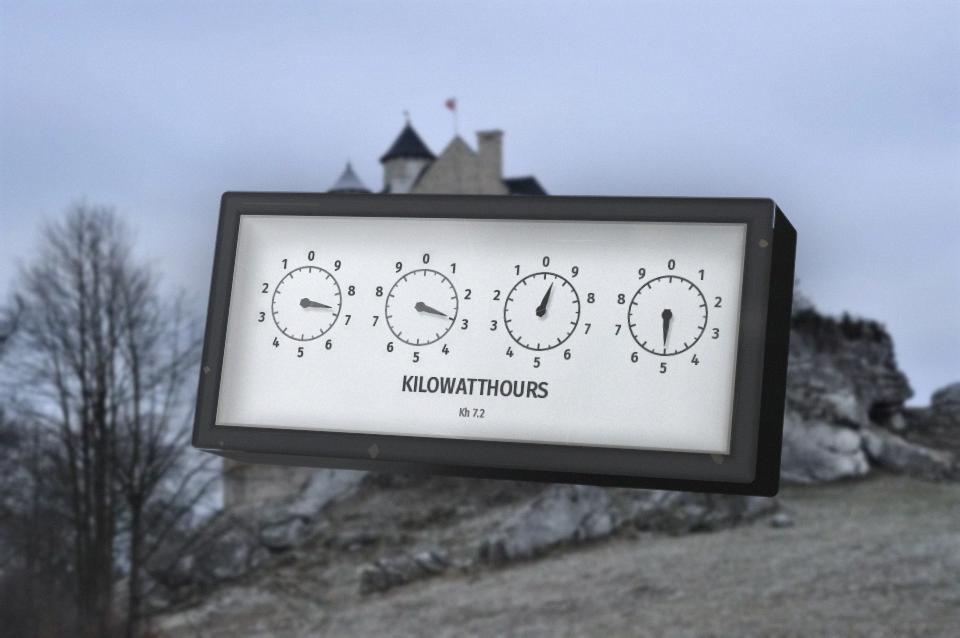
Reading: 7295 kWh
